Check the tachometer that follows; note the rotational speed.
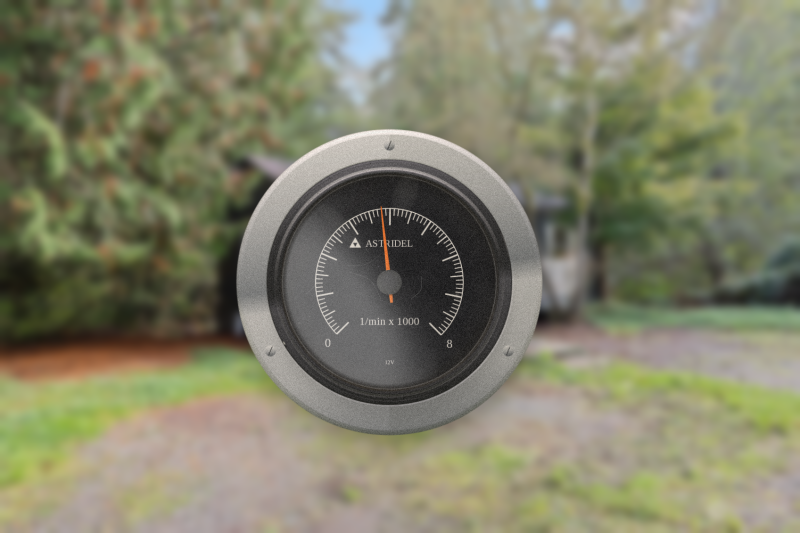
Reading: 3800 rpm
